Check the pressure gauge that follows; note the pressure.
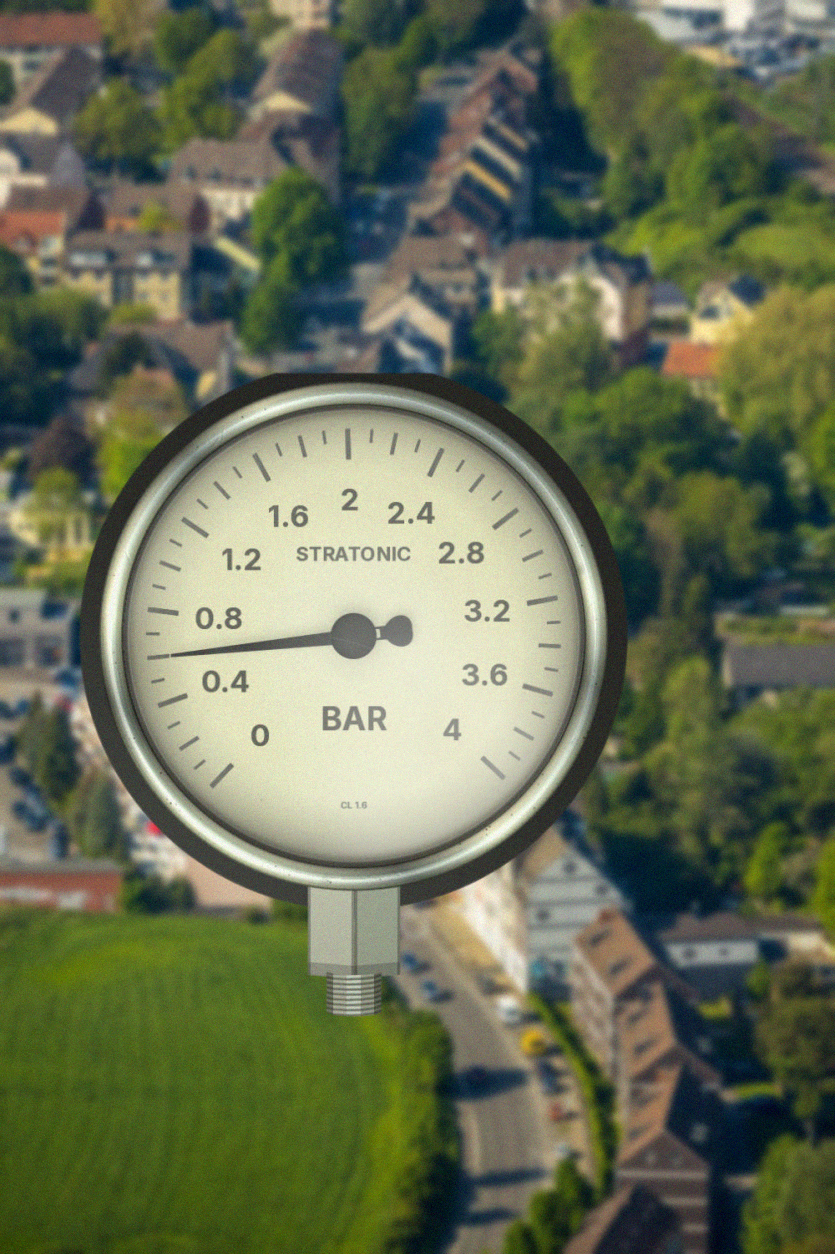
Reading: 0.6 bar
